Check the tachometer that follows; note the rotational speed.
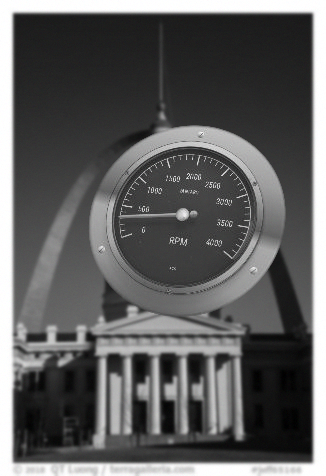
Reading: 300 rpm
